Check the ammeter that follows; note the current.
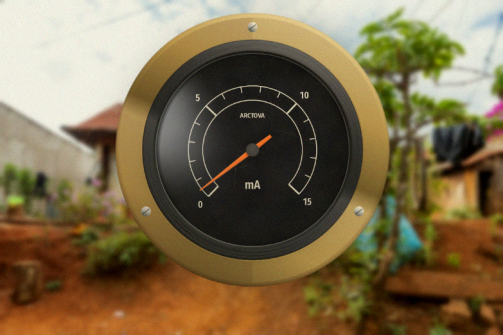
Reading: 0.5 mA
